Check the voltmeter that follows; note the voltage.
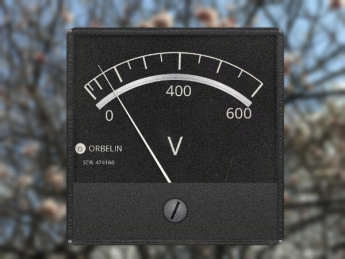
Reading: 150 V
